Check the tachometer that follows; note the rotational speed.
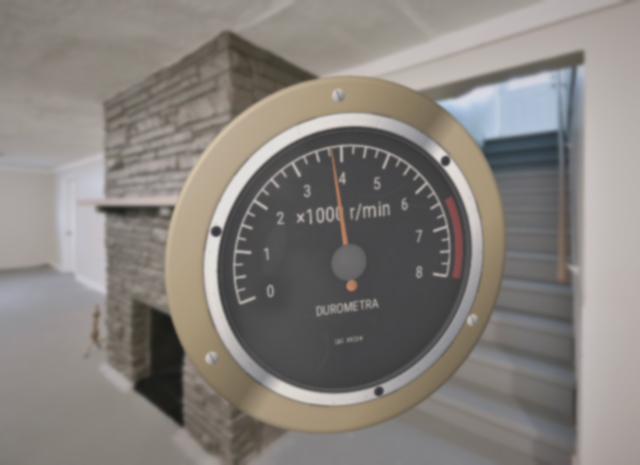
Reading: 3750 rpm
